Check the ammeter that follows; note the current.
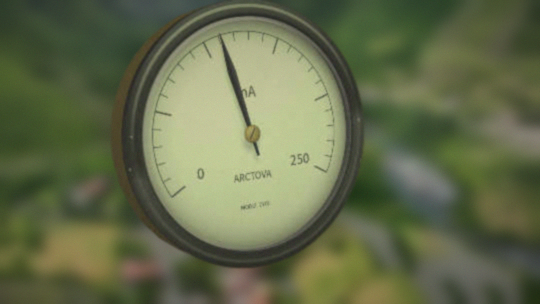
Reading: 110 mA
